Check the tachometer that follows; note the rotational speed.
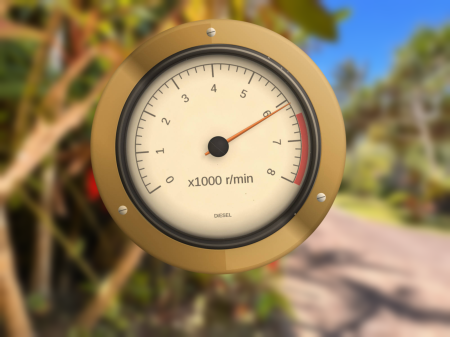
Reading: 6100 rpm
